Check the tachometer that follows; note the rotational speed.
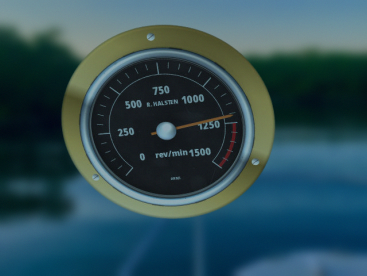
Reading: 1200 rpm
